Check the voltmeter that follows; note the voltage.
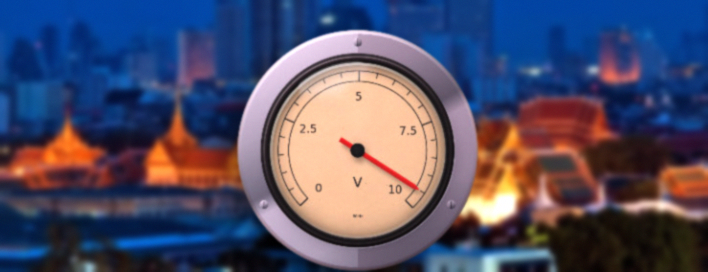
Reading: 9.5 V
